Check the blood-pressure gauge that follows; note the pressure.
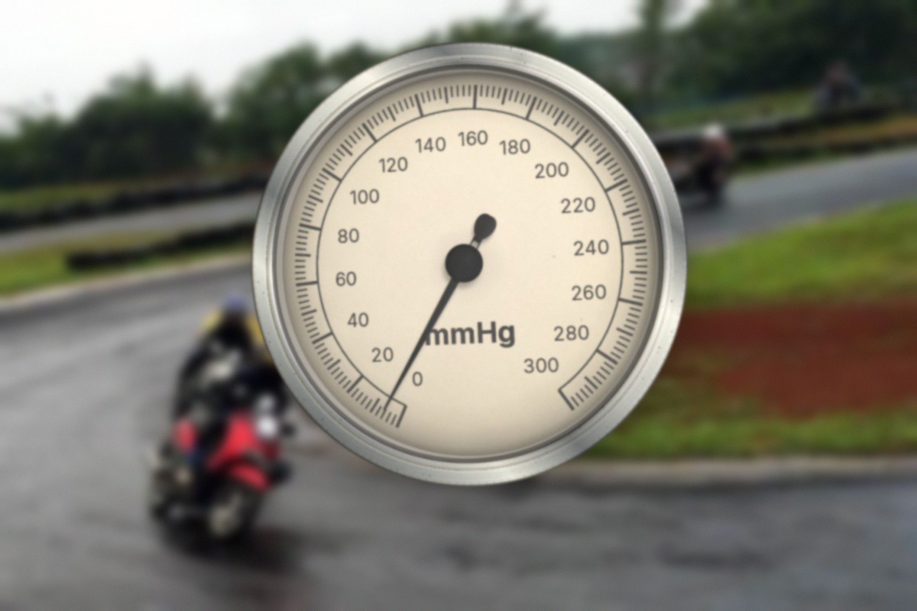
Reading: 6 mmHg
